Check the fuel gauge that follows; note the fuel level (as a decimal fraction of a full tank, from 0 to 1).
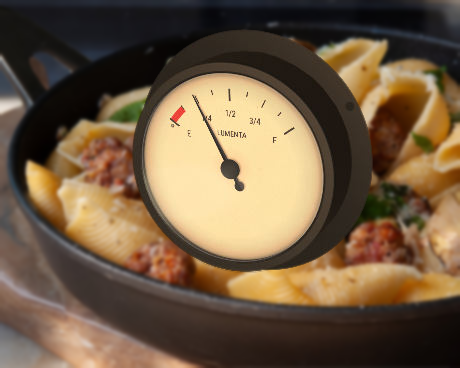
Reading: 0.25
